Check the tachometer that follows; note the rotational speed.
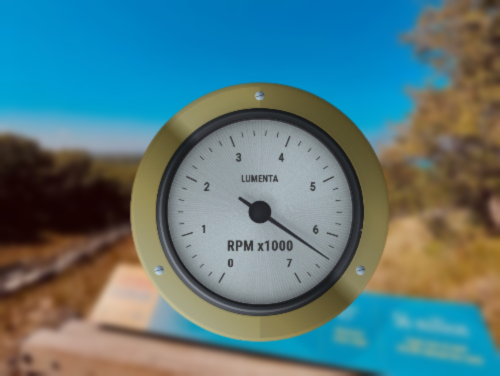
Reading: 6400 rpm
